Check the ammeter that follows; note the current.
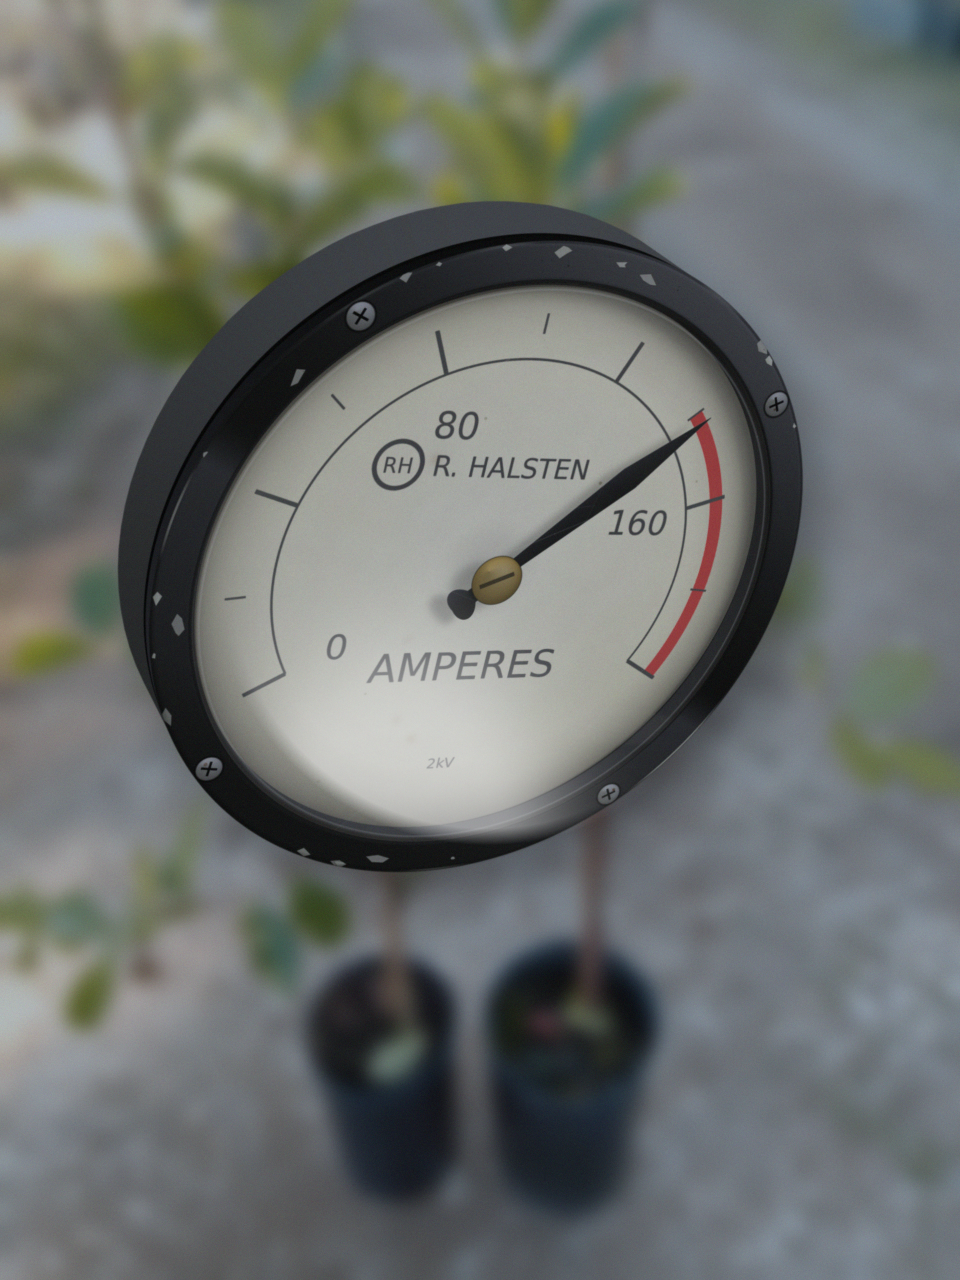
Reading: 140 A
